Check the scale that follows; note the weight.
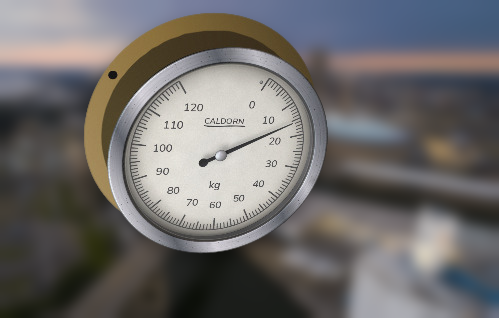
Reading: 15 kg
